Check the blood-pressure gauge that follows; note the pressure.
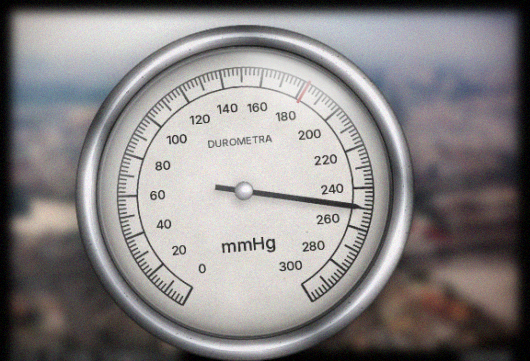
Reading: 250 mmHg
